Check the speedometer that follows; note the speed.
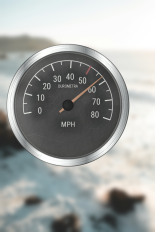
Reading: 57.5 mph
